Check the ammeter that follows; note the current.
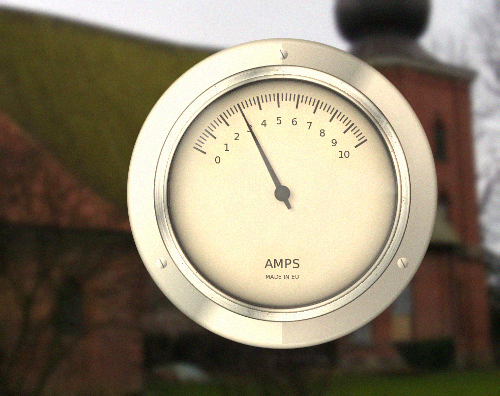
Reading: 3 A
